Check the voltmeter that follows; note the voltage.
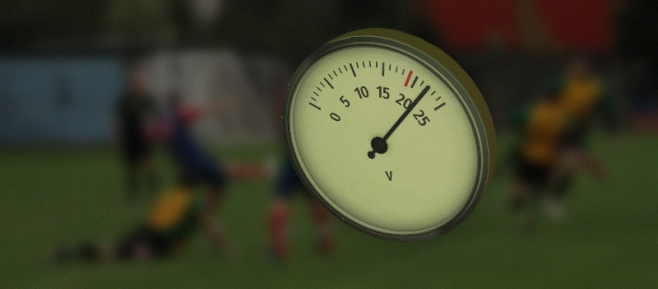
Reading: 22 V
